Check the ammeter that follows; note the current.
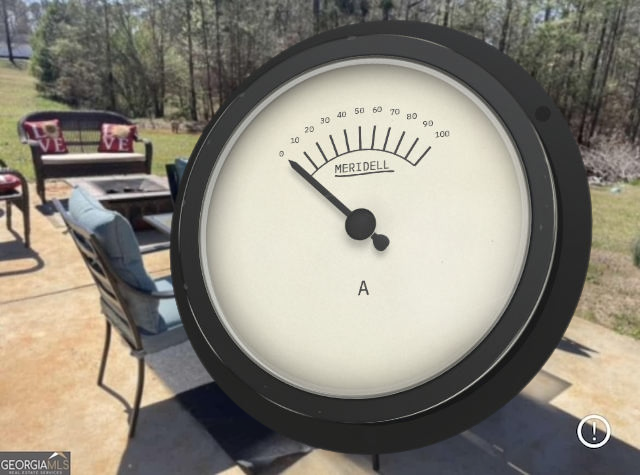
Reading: 0 A
